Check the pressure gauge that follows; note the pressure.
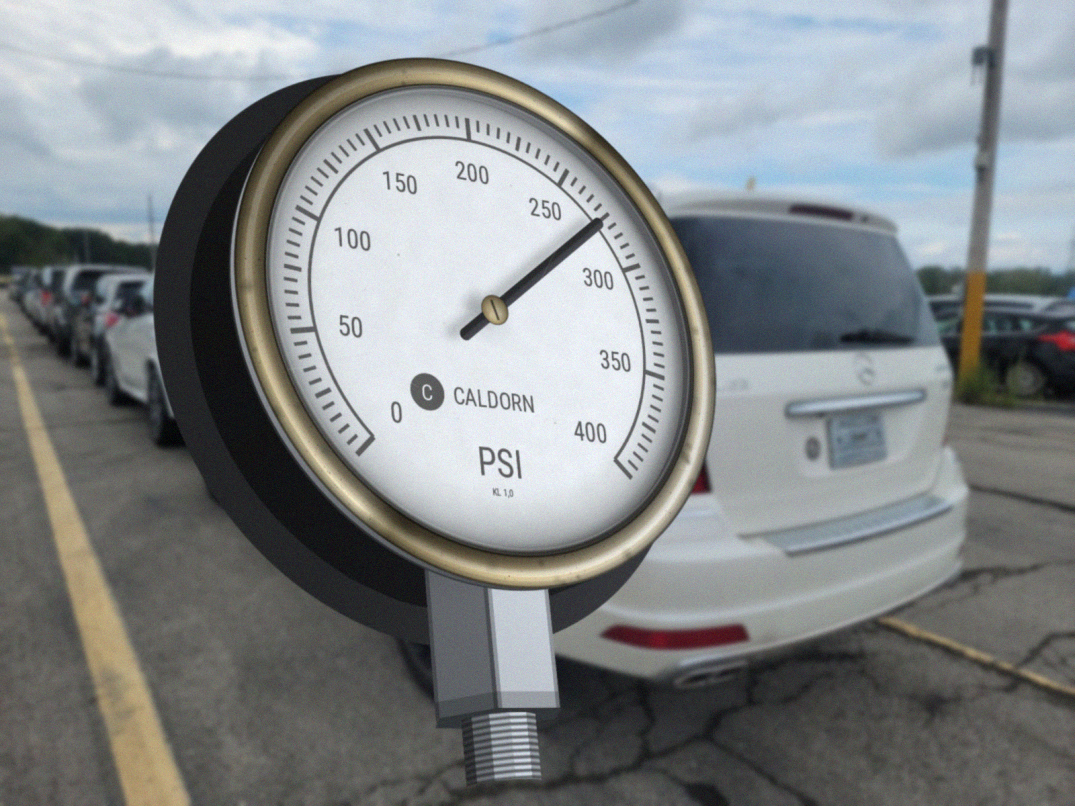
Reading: 275 psi
